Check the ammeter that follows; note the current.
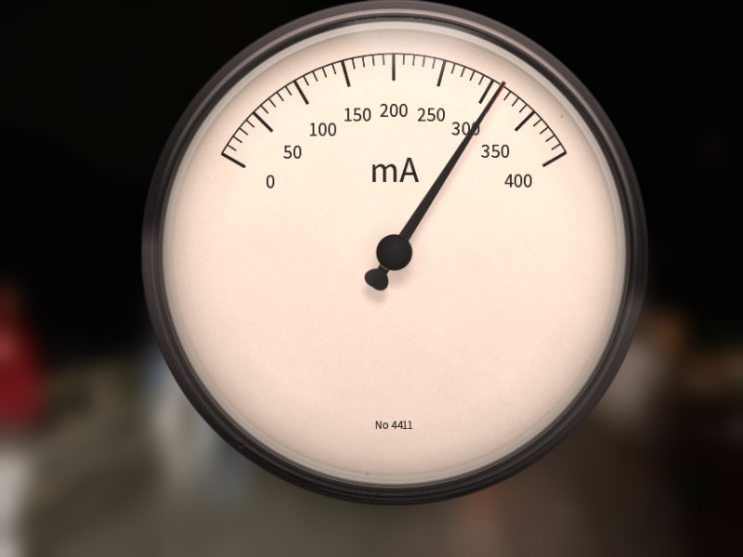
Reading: 310 mA
